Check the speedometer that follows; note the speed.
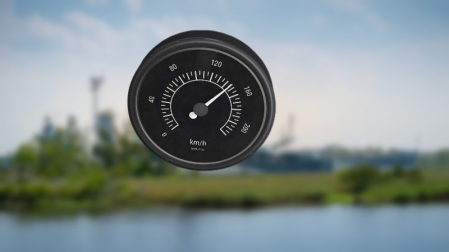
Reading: 145 km/h
